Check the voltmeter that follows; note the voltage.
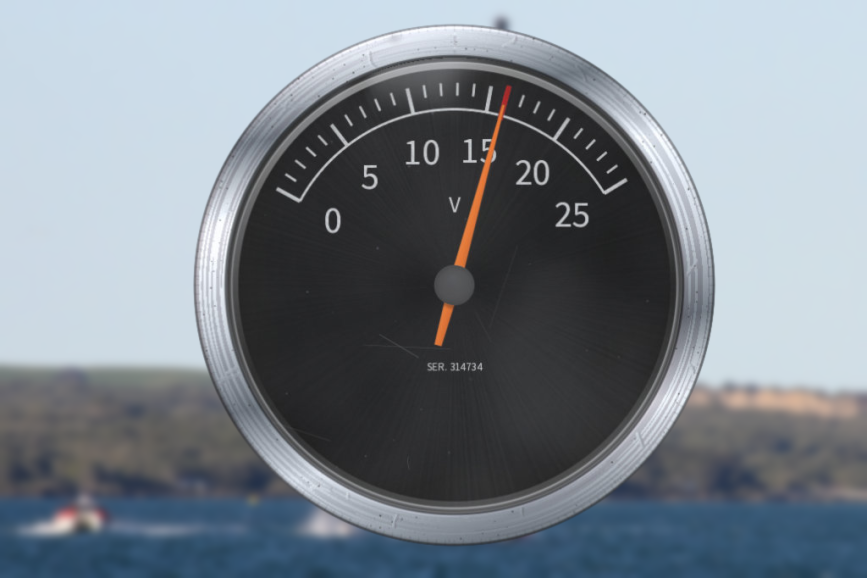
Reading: 16 V
